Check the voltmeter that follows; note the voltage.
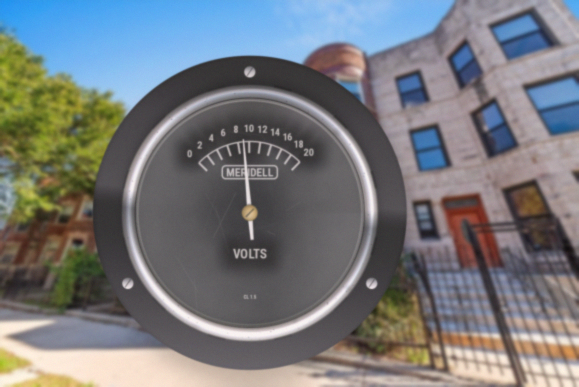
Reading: 9 V
